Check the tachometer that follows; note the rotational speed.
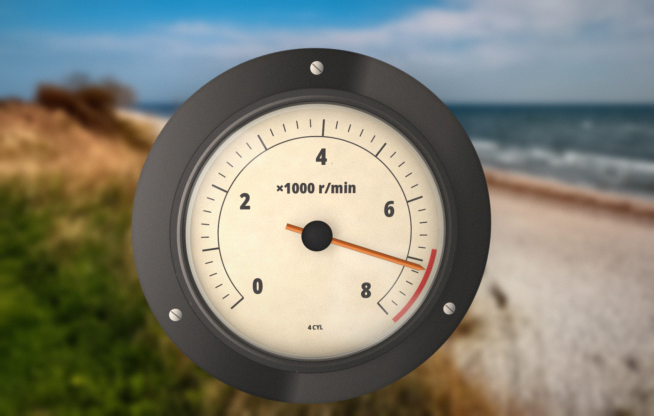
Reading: 7100 rpm
